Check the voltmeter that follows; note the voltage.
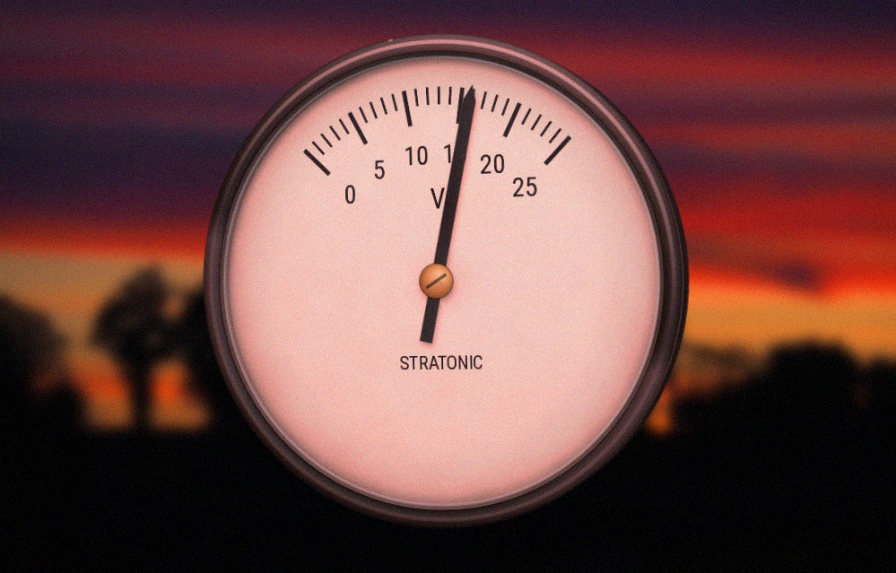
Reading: 16 V
